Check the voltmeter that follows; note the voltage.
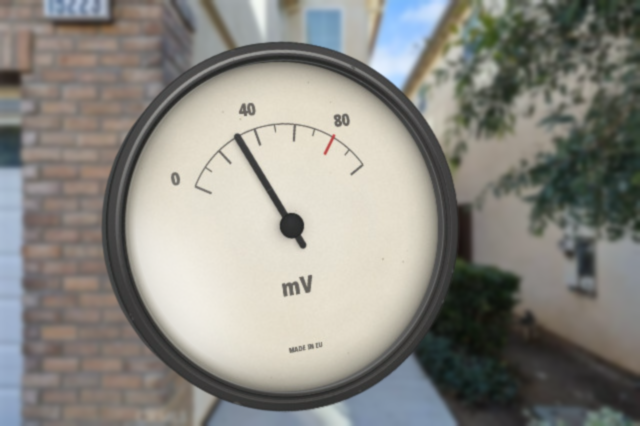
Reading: 30 mV
